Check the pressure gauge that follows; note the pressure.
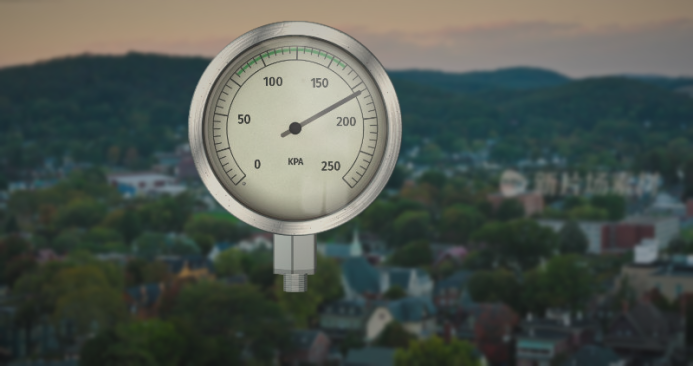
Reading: 180 kPa
